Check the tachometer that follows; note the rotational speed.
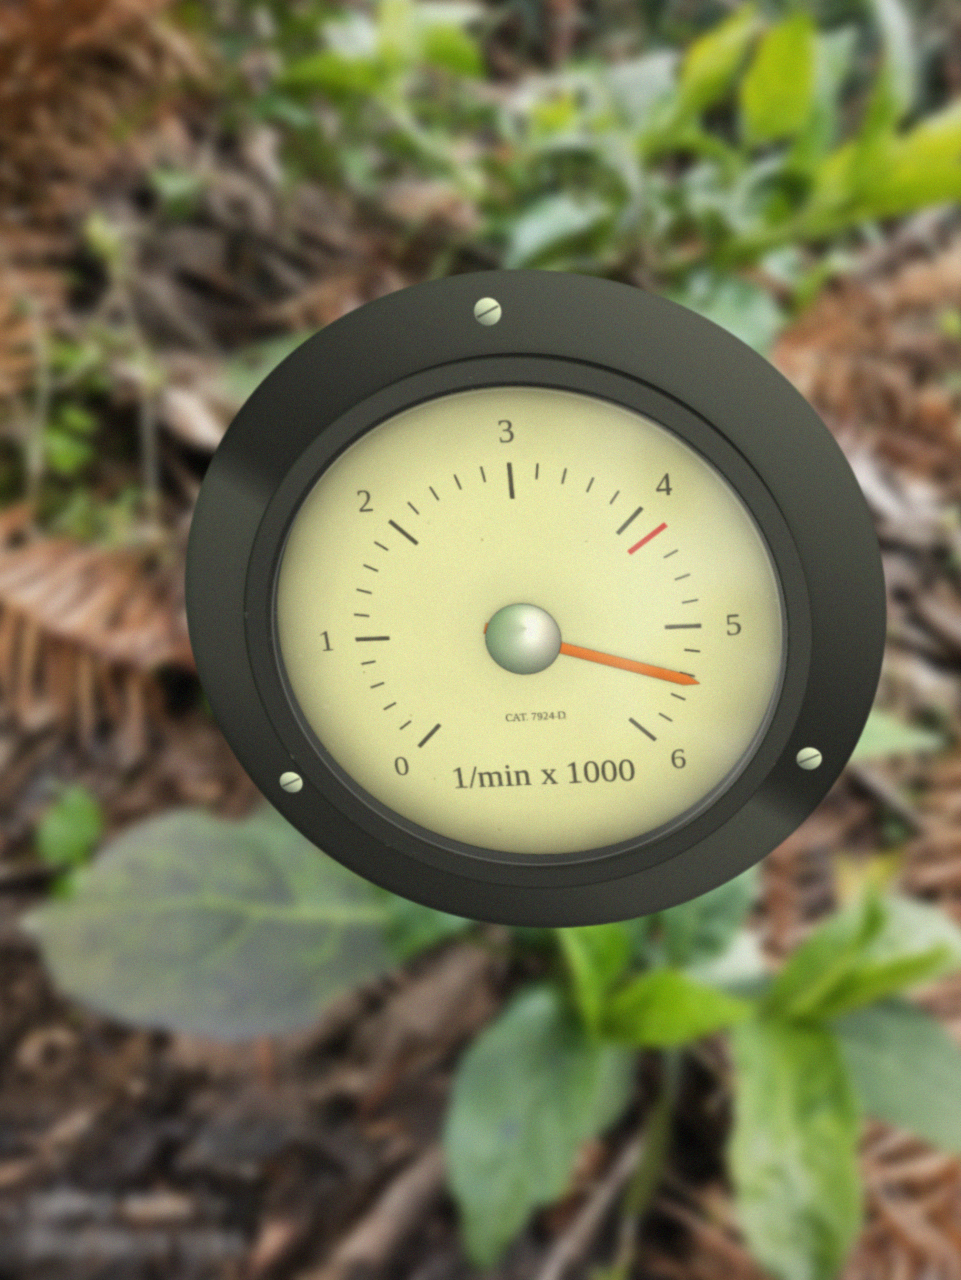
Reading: 5400 rpm
